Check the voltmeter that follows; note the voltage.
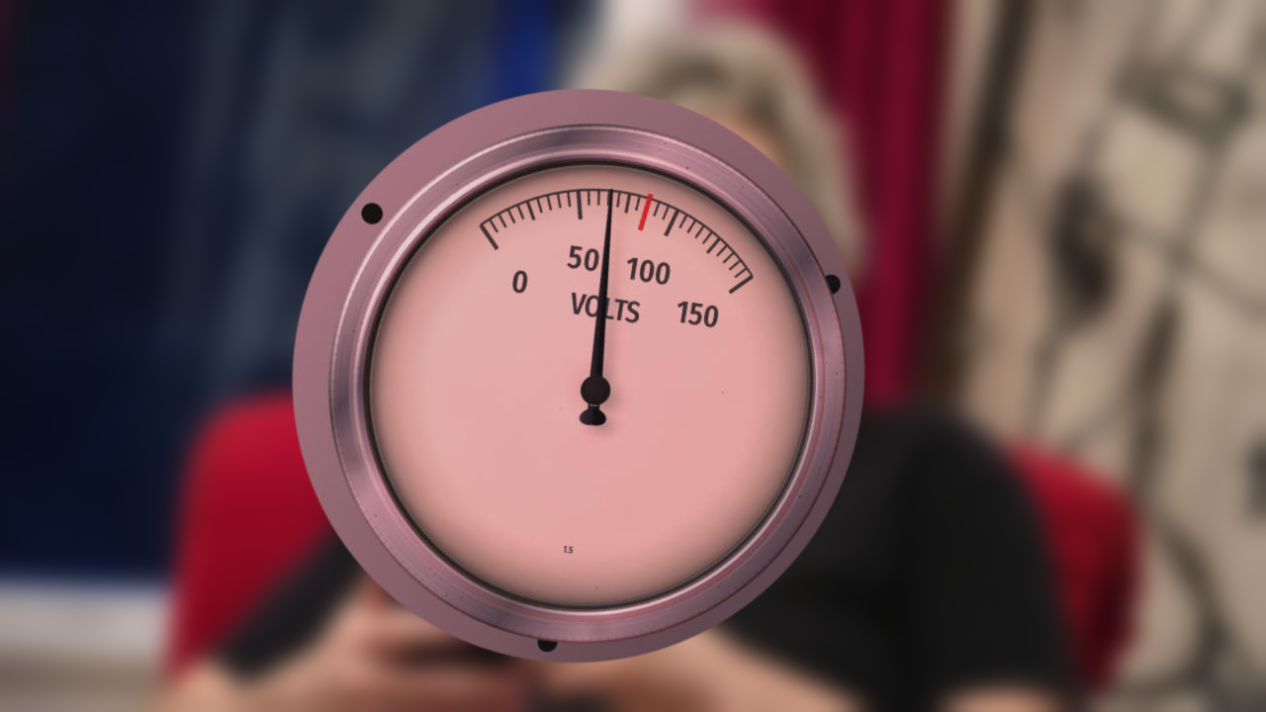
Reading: 65 V
